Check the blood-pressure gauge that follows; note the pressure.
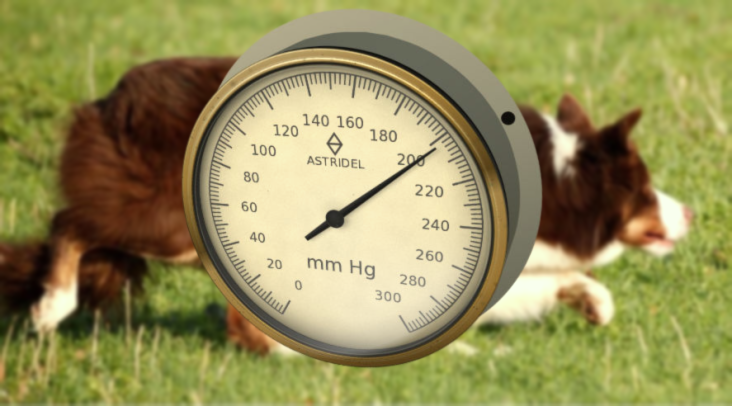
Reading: 202 mmHg
